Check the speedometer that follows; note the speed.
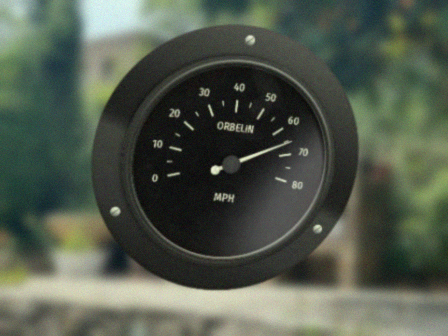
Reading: 65 mph
